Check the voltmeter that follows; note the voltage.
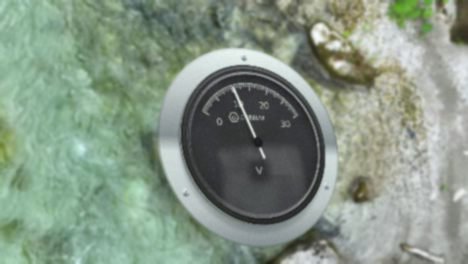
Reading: 10 V
